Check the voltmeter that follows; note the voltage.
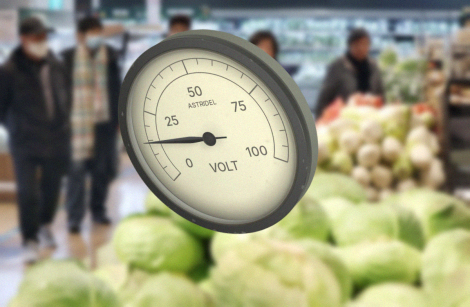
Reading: 15 V
